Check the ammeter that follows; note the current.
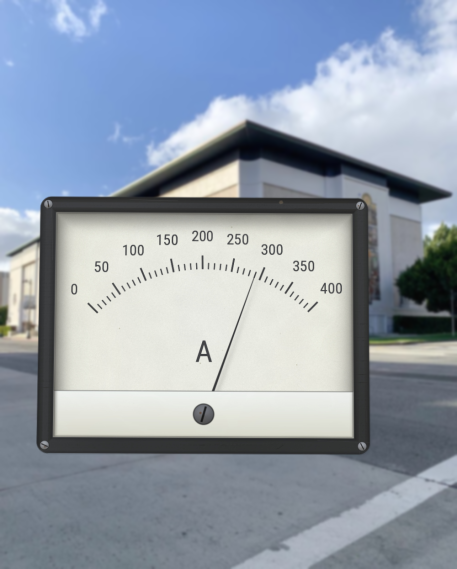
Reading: 290 A
